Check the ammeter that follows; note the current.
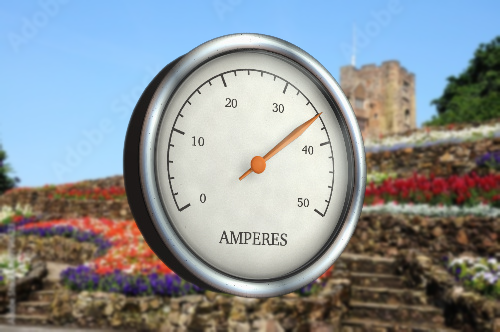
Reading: 36 A
